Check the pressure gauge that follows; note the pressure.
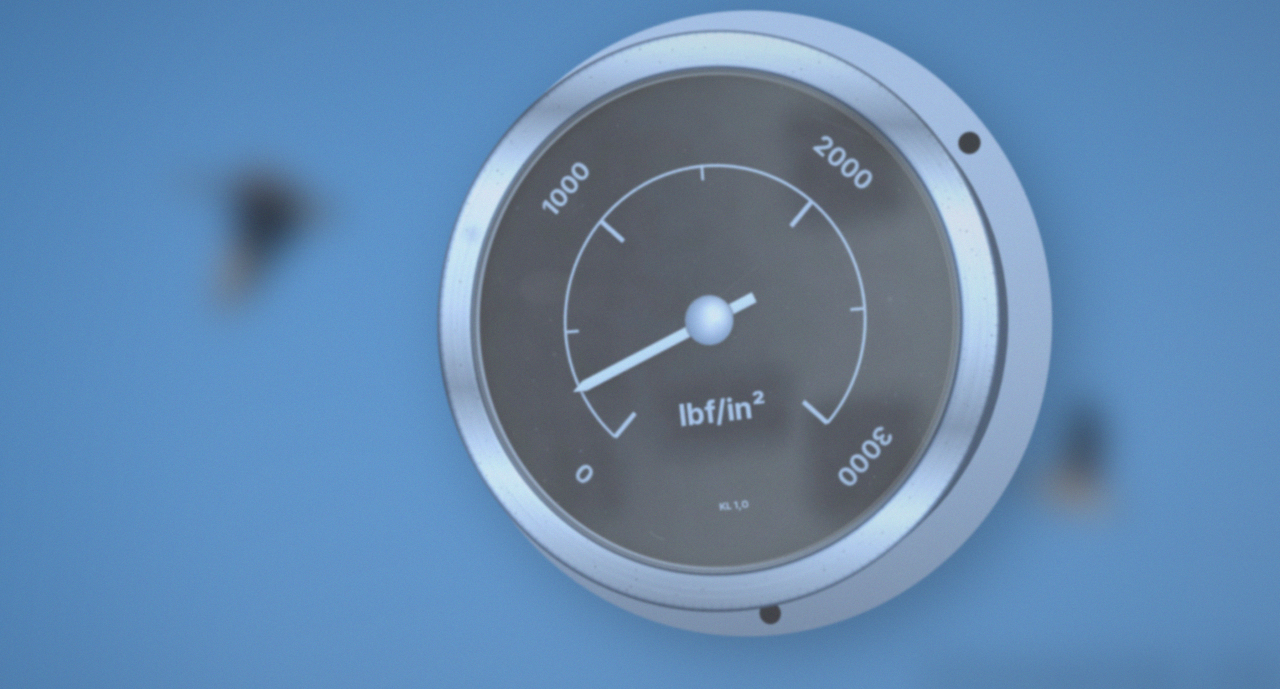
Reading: 250 psi
